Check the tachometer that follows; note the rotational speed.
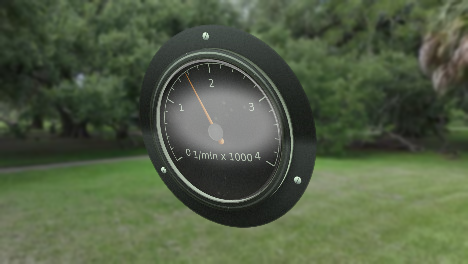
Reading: 1600 rpm
